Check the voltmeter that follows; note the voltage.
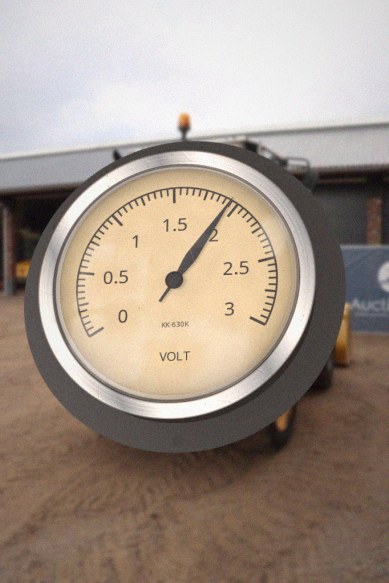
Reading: 1.95 V
